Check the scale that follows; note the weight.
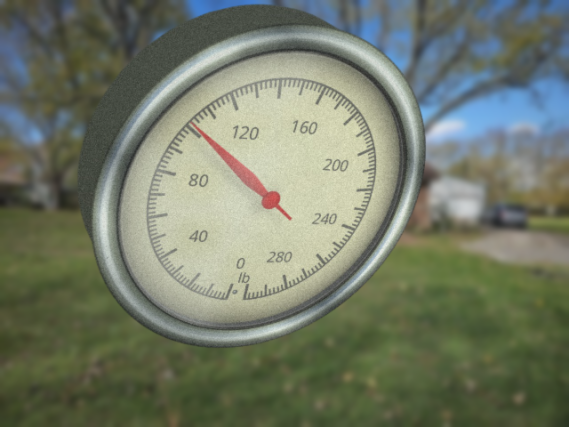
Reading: 102 lb
